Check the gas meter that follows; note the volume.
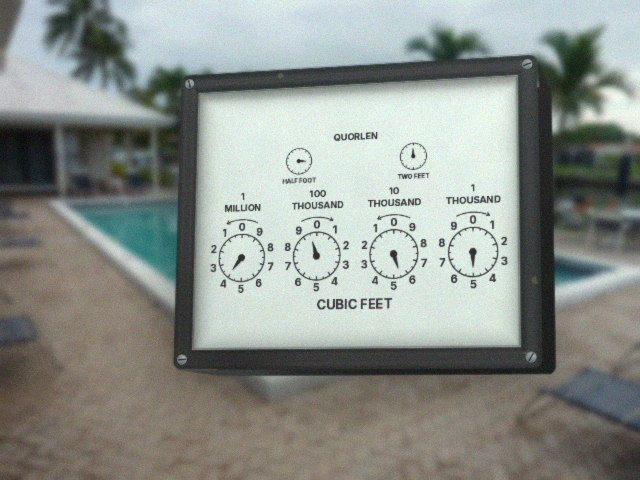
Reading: 395500 ft³
